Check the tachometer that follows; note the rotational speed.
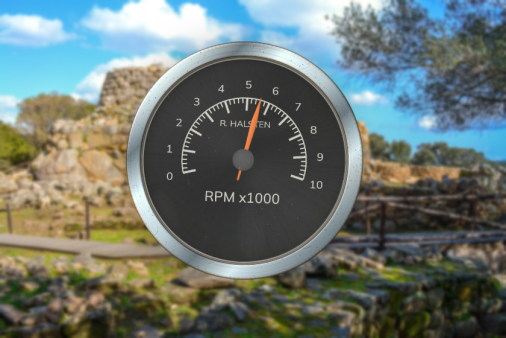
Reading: 5600 rpm
